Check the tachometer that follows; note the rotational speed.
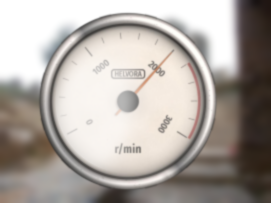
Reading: 2000 rpm
